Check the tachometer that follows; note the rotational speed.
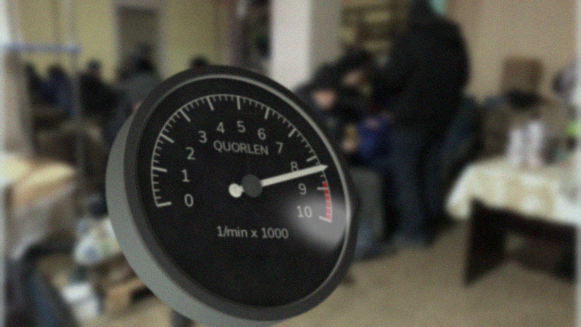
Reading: 8400 rpm
